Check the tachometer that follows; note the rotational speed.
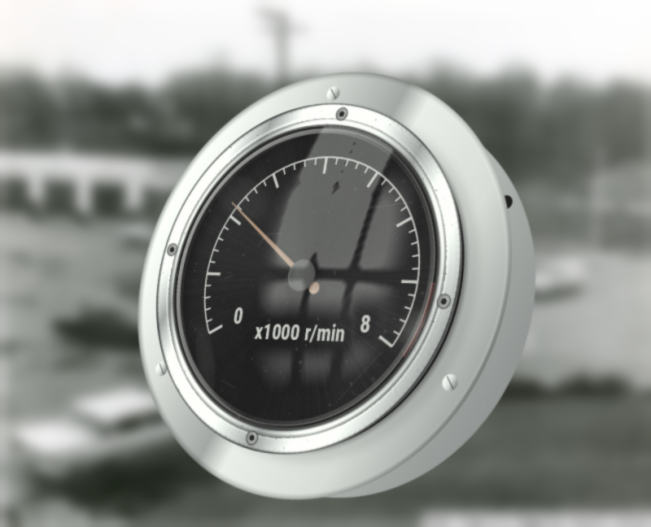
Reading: 2200 rpm
